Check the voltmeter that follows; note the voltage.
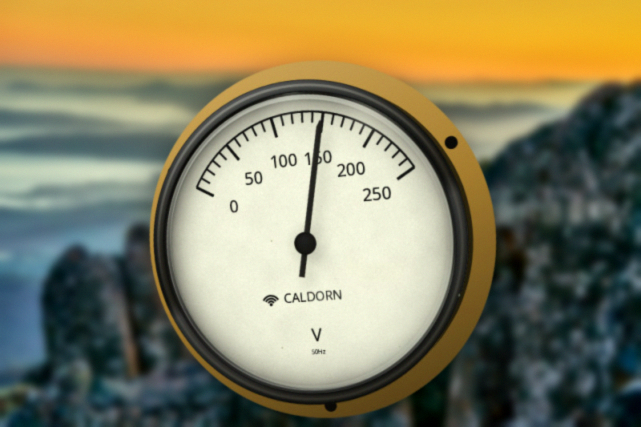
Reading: 150 V
